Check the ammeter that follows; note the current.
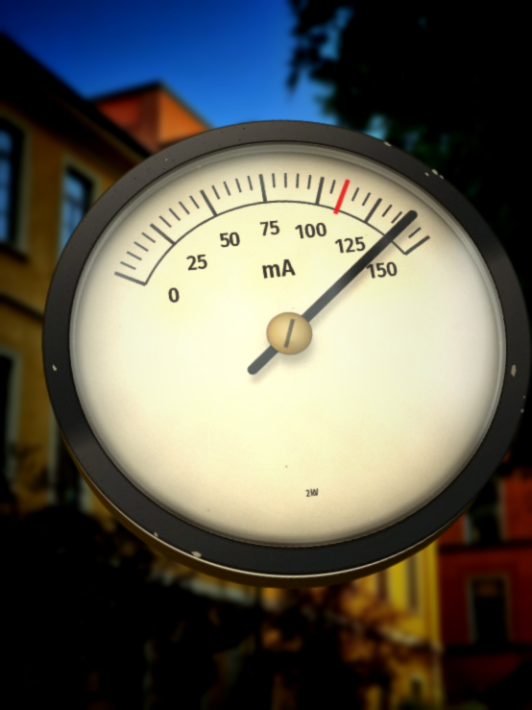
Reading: 140 mA
